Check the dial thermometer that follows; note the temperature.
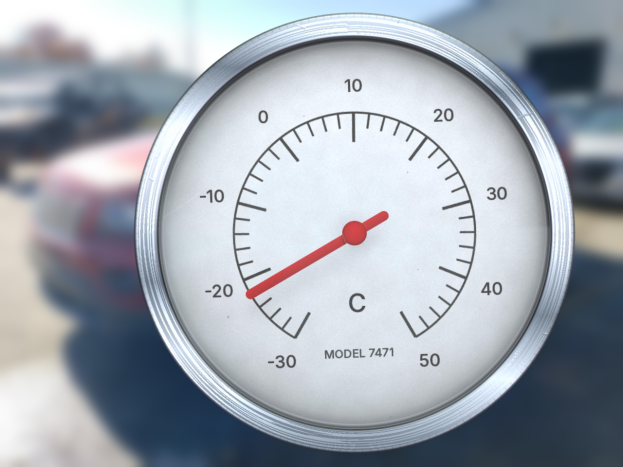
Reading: -22 °C
